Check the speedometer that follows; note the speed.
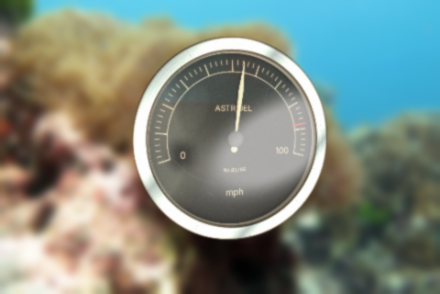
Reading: 54 mph
